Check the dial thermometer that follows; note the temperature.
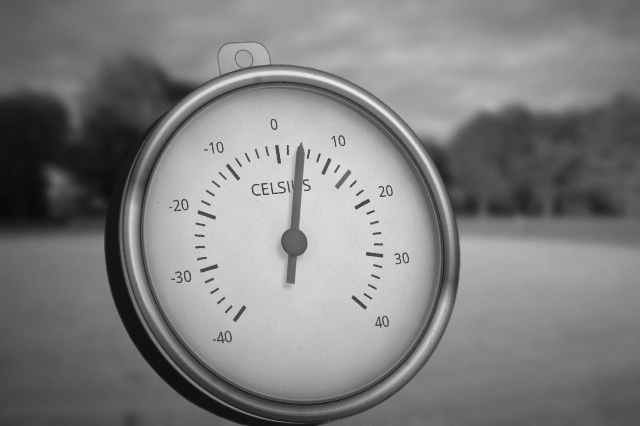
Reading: 4 °C
